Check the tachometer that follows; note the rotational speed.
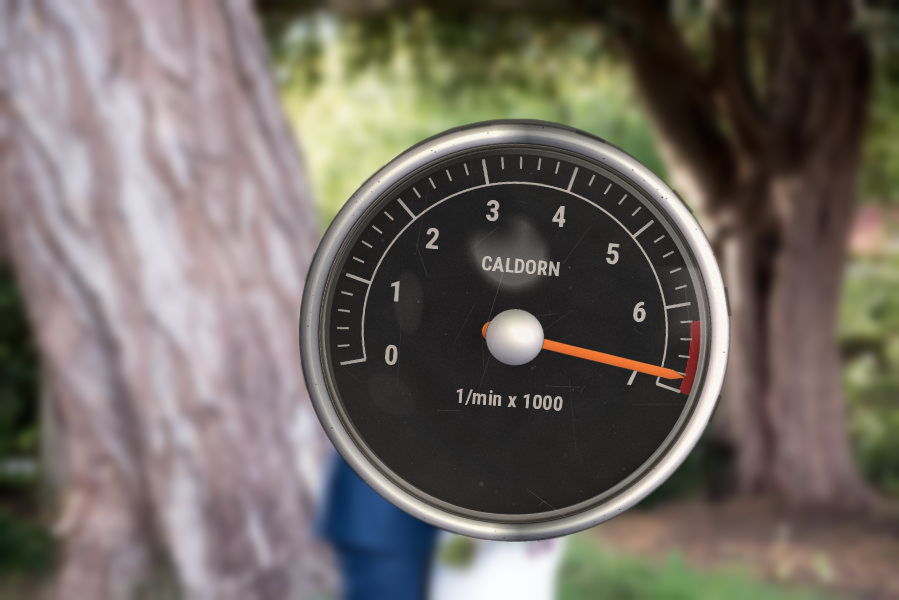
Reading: 6800 rpm
